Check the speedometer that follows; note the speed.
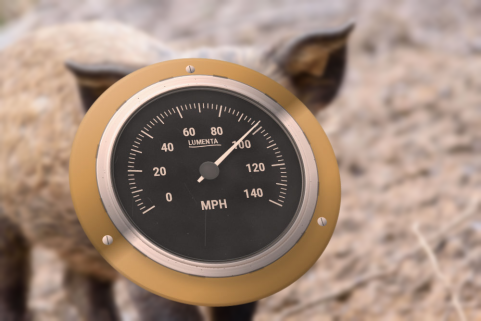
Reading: 98 mph
